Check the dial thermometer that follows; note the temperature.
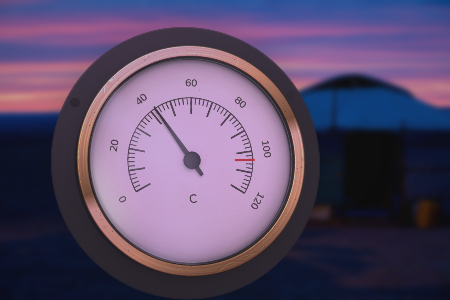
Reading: 42 °C
